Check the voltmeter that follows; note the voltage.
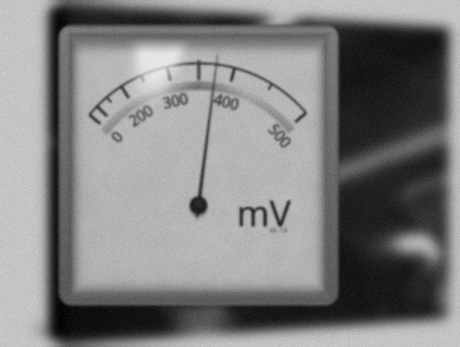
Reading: 375 mV
